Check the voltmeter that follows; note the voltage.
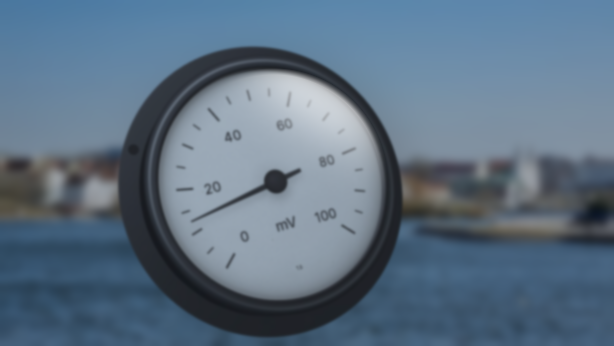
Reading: 12.5 mV
